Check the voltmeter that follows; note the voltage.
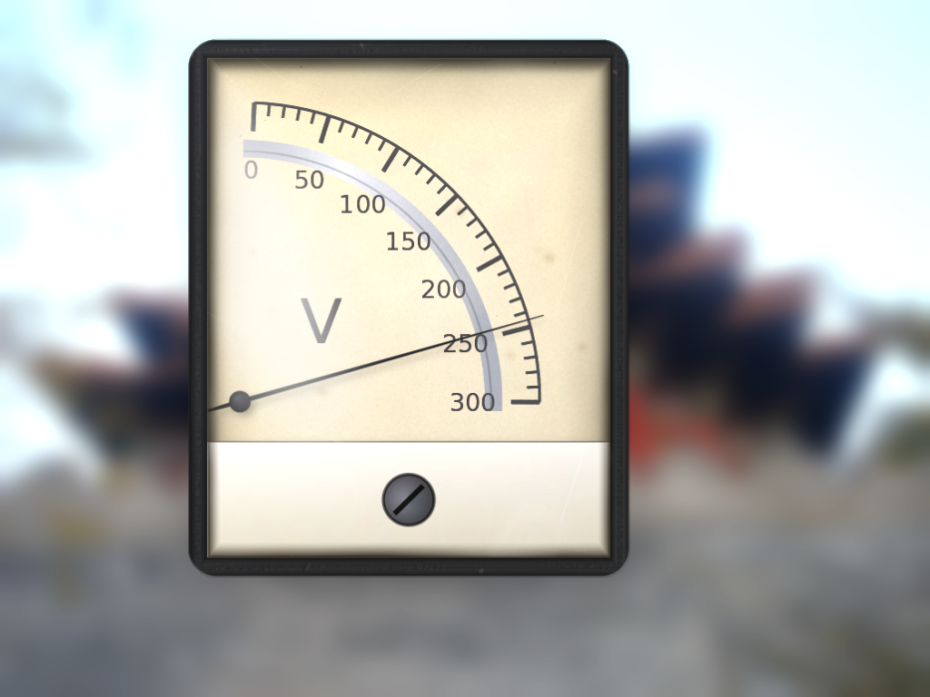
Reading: 245 V
